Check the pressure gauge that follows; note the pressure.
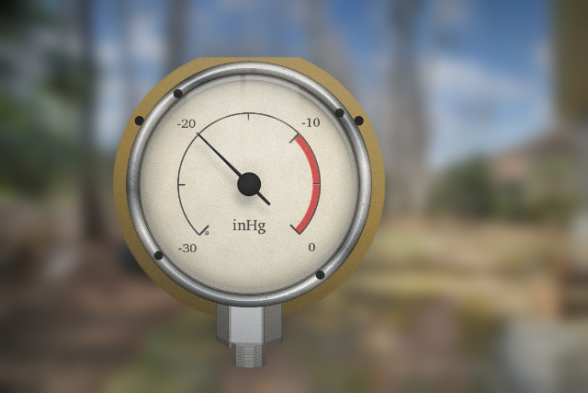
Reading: -20 inHg
